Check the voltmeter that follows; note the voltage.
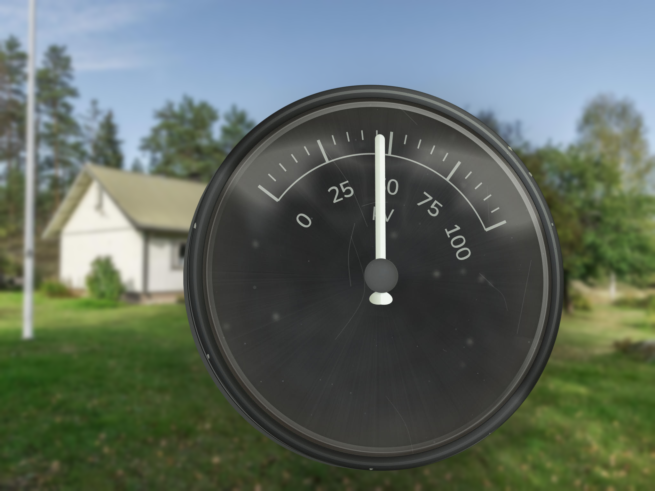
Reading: 45 kV
